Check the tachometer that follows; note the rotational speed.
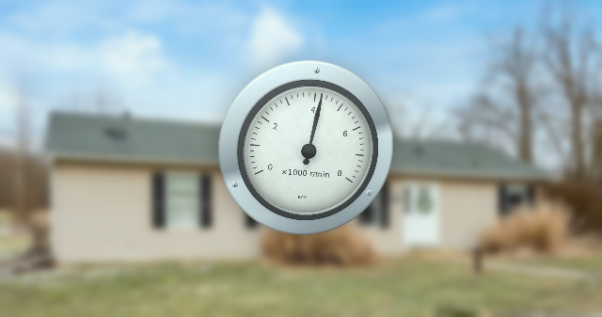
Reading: 4200 rpm
